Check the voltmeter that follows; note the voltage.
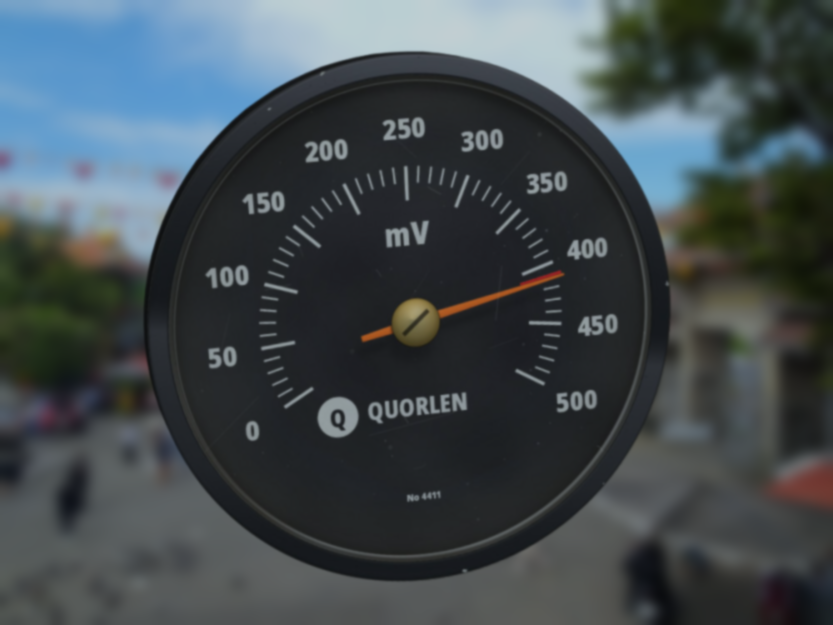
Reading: 410 mV
